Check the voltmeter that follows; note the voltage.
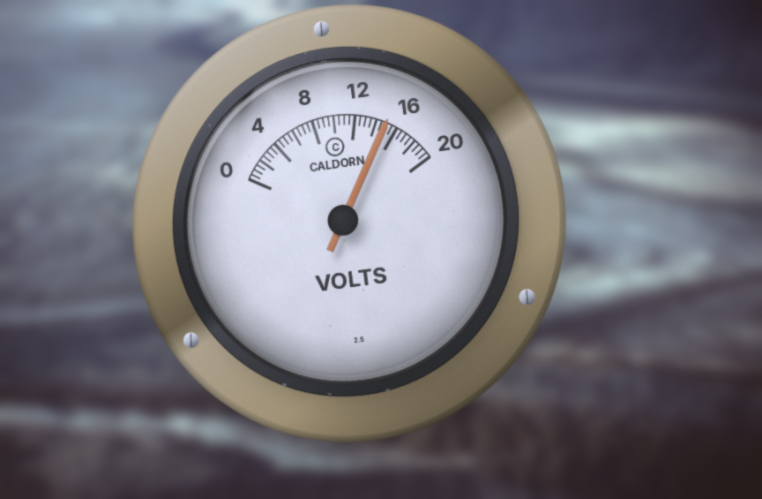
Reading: 15 V
